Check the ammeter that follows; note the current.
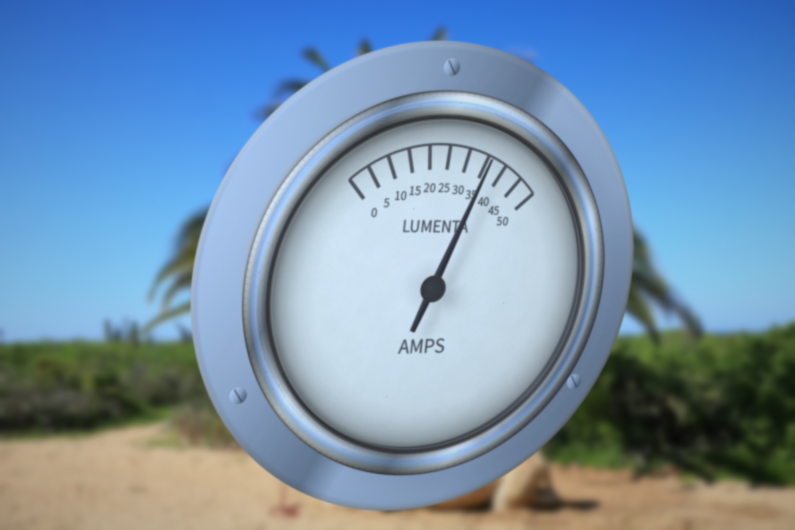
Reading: 35 A
